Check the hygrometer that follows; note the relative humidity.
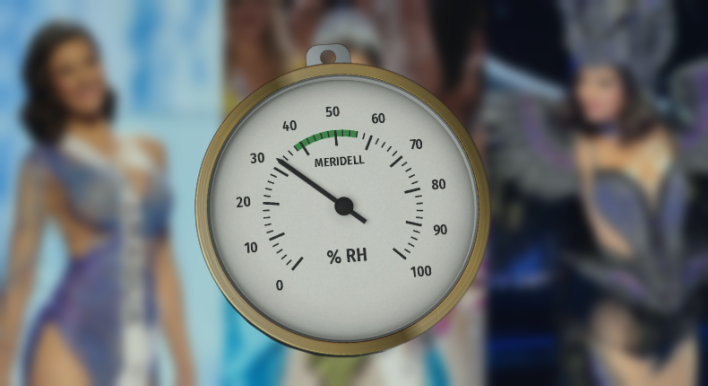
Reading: 32 %
